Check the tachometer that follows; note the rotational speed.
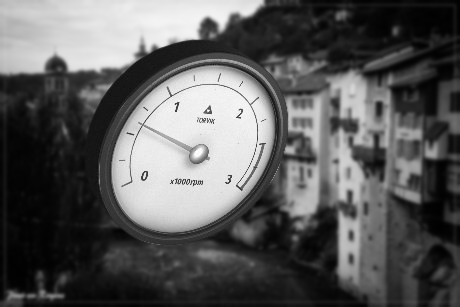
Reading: 625 rpm
